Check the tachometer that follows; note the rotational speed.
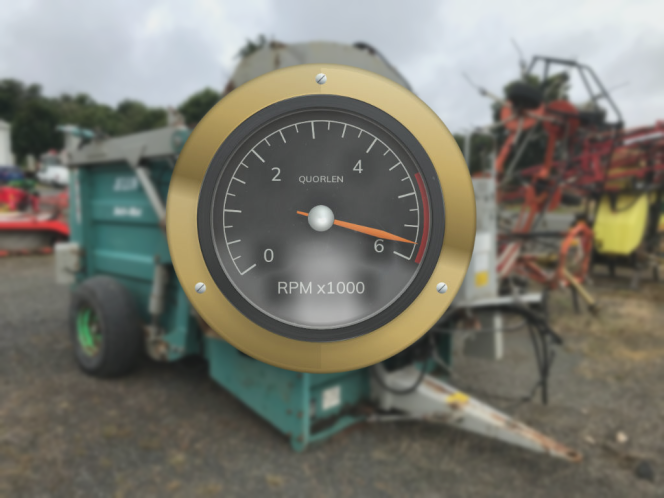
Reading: 5750 rpm
